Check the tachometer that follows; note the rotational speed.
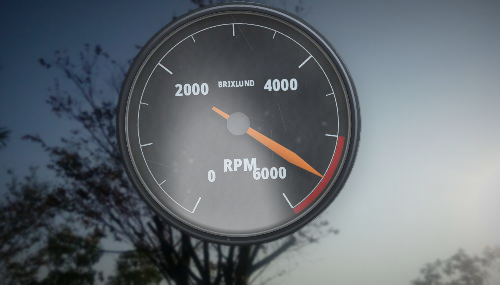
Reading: 5500 rpm
